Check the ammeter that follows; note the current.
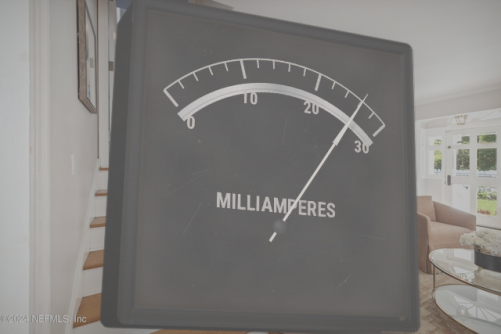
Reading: 26 mA
